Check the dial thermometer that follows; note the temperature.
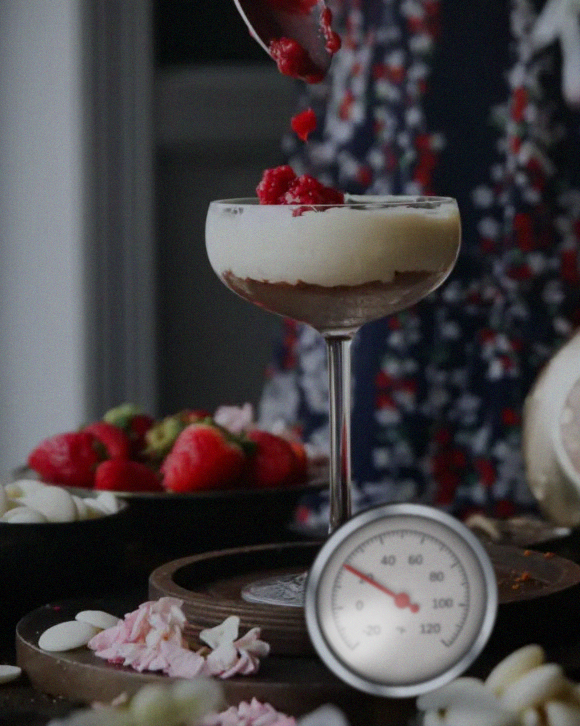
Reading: 20 °F
